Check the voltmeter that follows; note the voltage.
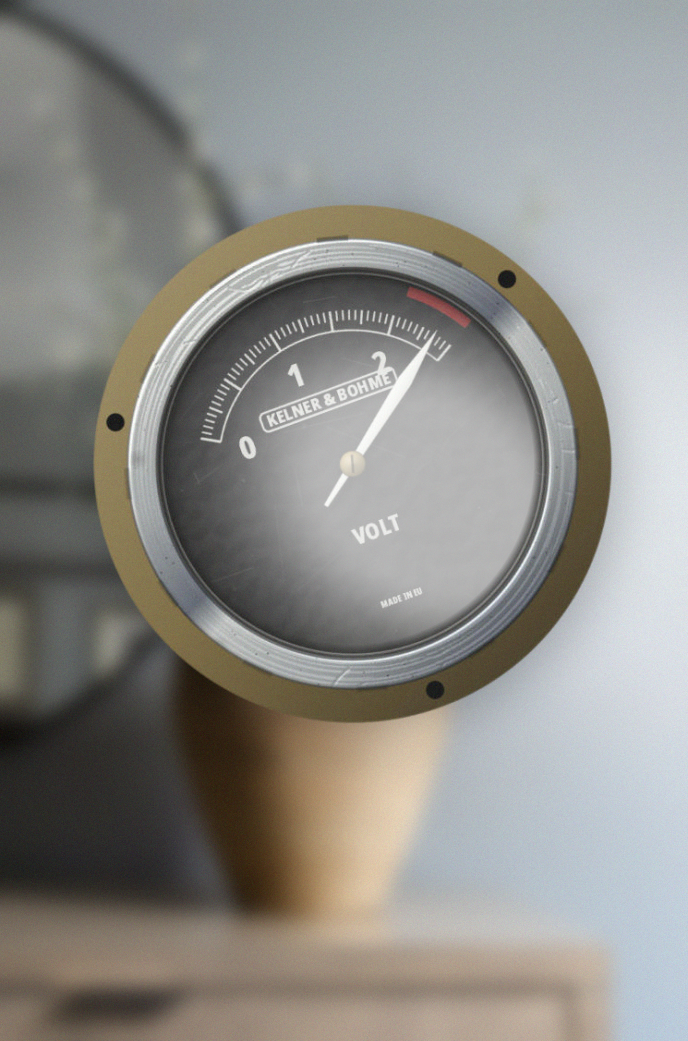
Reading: 2.35 V
